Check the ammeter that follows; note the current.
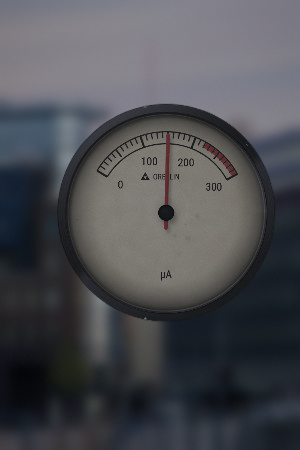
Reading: 150 µA
